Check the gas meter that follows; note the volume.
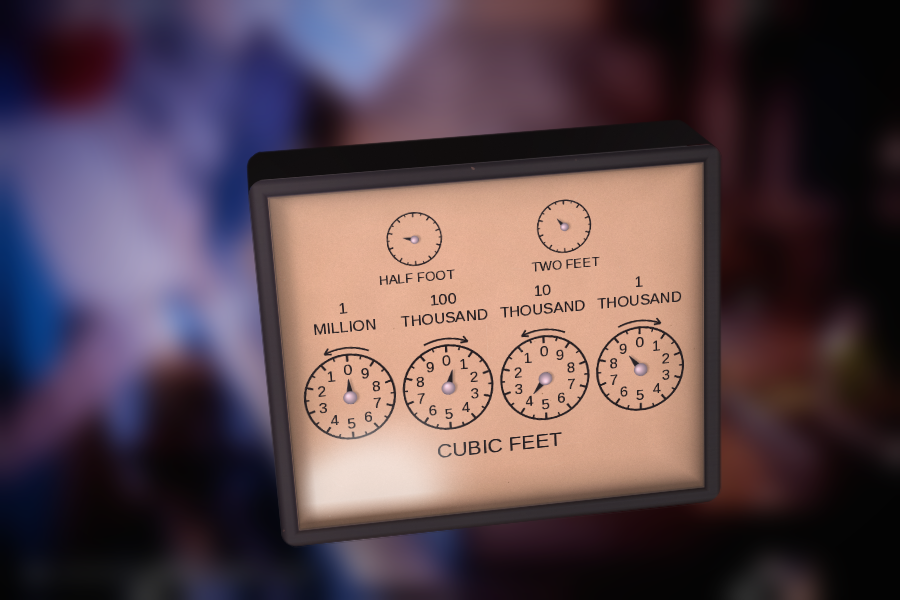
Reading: 3900 ft³
